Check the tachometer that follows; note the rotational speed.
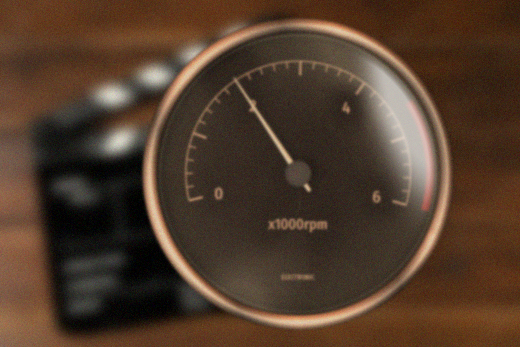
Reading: 2000 rpm
